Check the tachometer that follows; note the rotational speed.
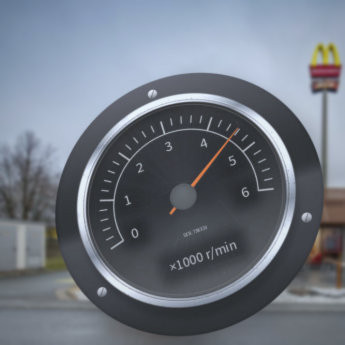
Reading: 4600 rpm
